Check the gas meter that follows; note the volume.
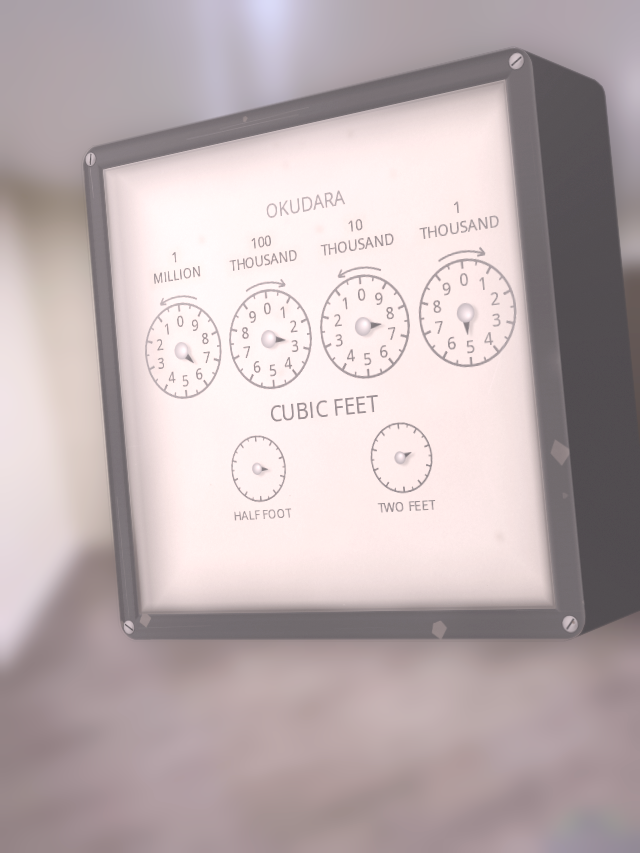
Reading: 627500 ft³
